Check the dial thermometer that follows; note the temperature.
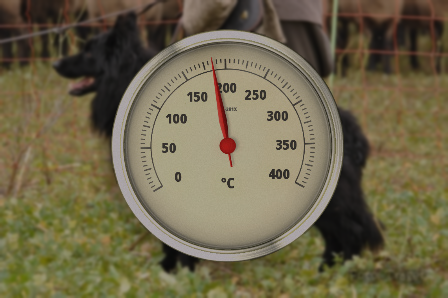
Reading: 185 °C
